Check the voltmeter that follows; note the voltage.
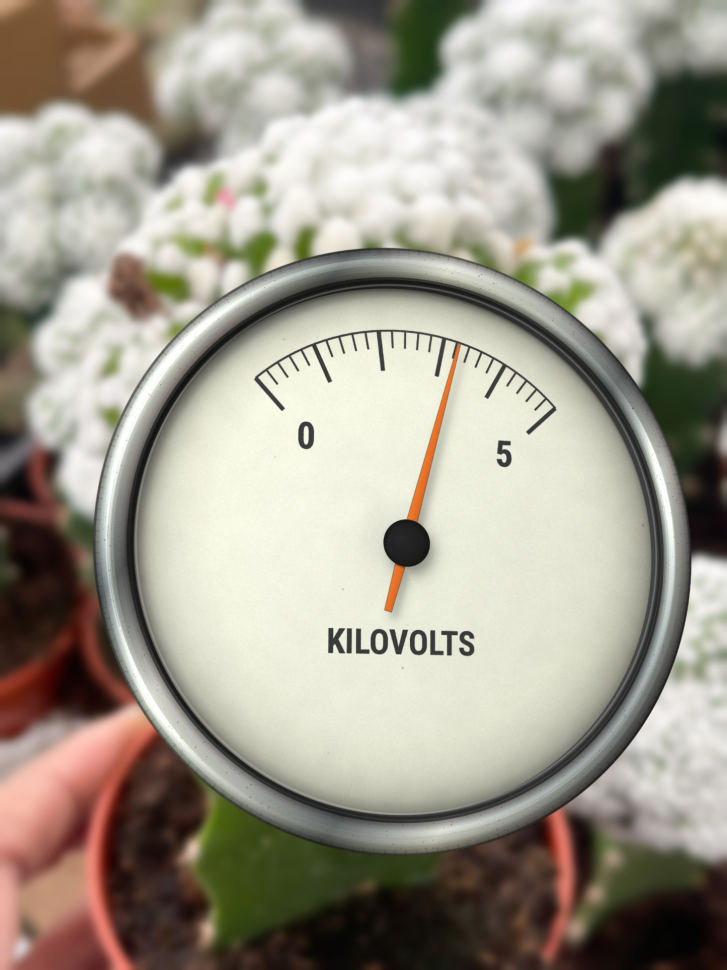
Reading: 3.2 kV
